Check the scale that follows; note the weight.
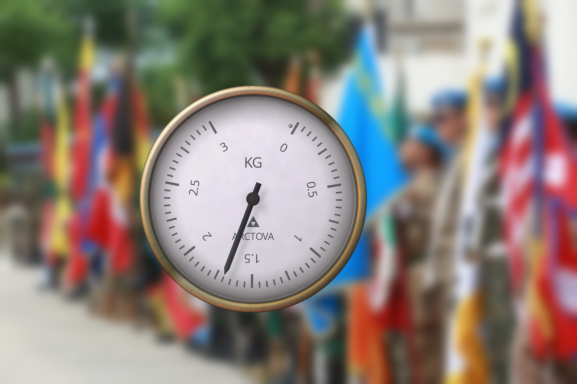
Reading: 1.7 kg
